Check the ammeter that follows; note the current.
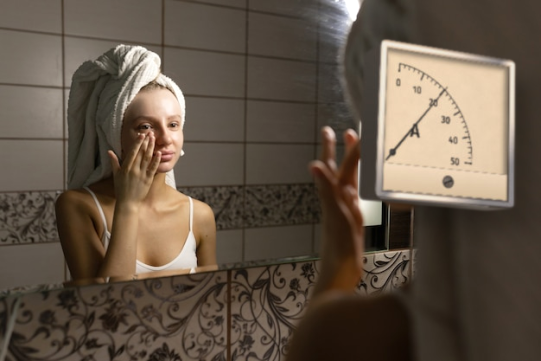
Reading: 20 A
